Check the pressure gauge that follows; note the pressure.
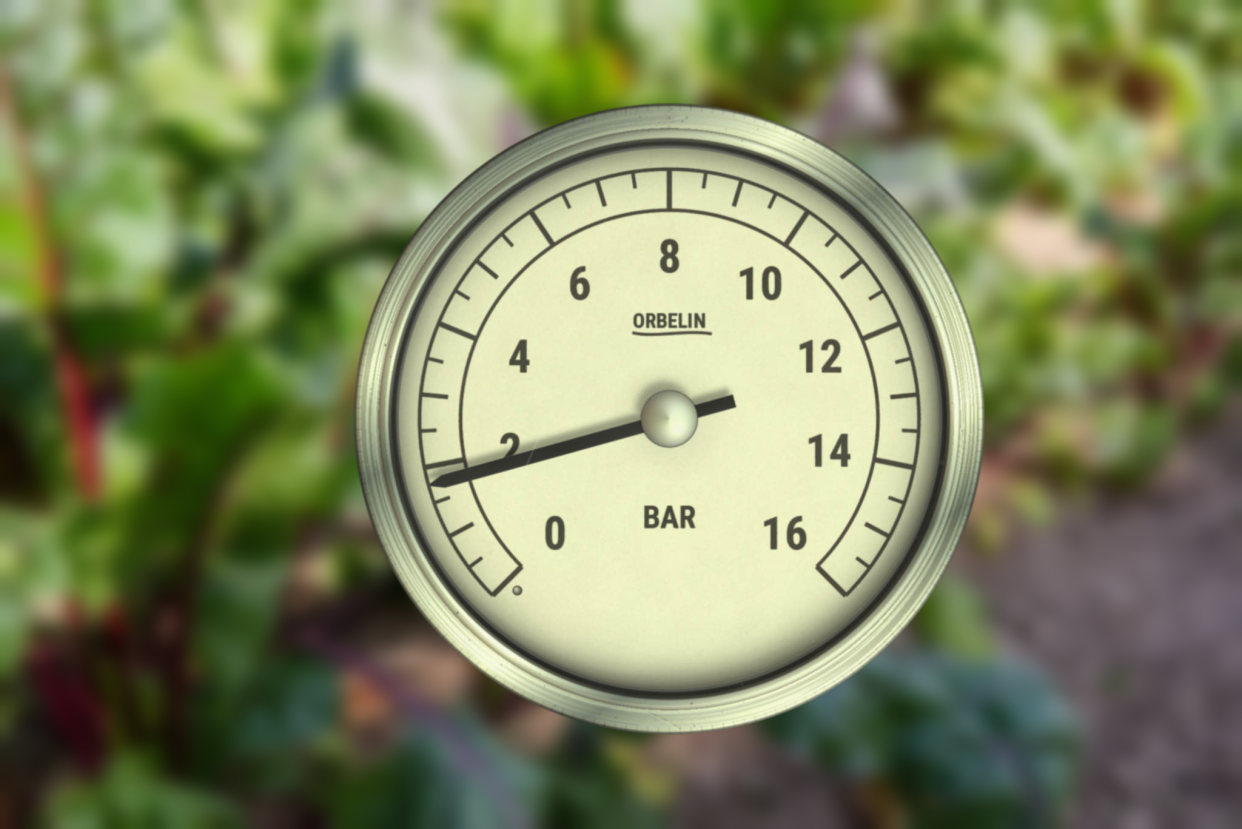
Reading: 1.75 bar
